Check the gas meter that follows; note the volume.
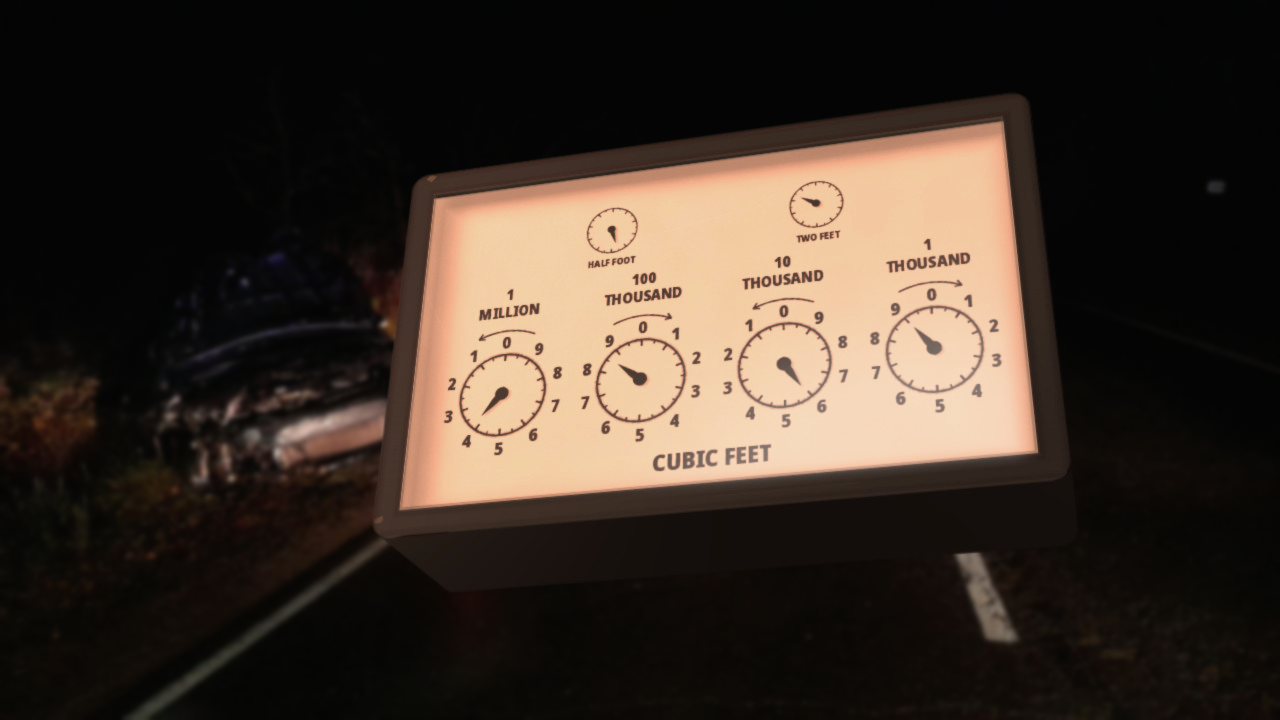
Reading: 385900 ft³
